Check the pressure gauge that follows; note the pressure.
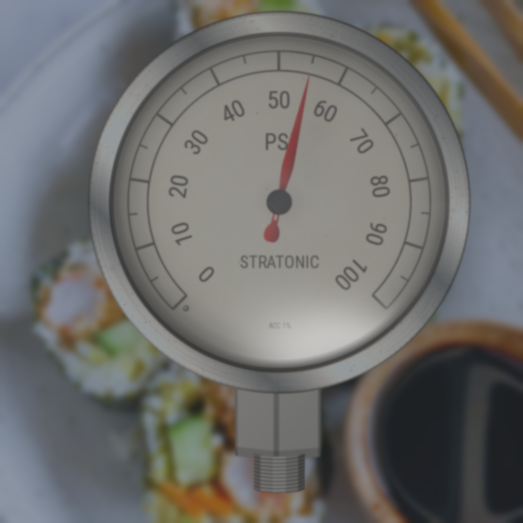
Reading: 55 psi
